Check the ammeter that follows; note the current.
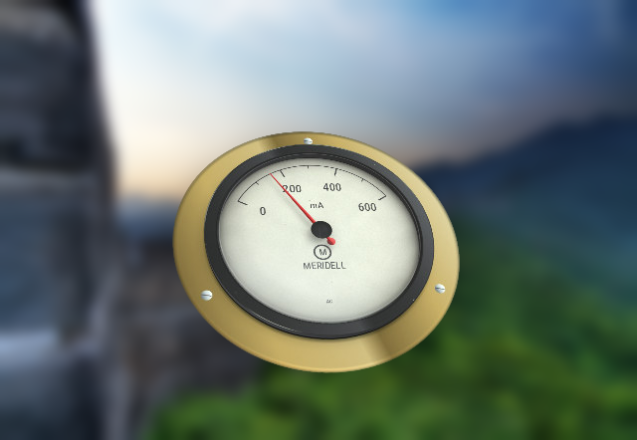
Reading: 150 mA
